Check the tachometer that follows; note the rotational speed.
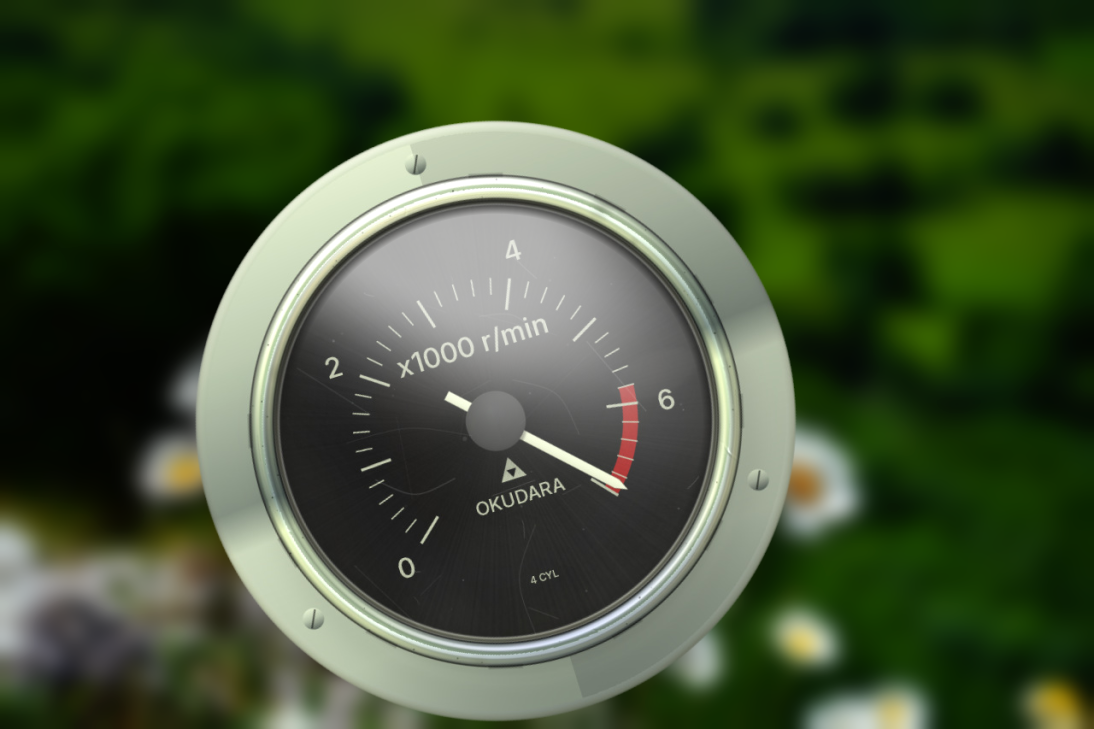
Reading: 6900 rpm
